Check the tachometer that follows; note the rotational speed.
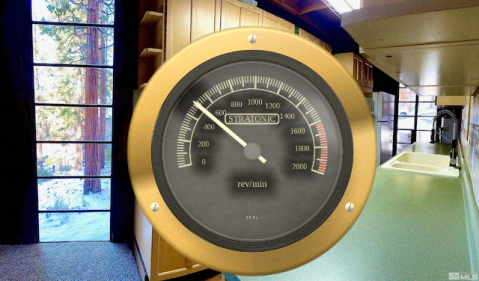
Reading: 500 rpm
